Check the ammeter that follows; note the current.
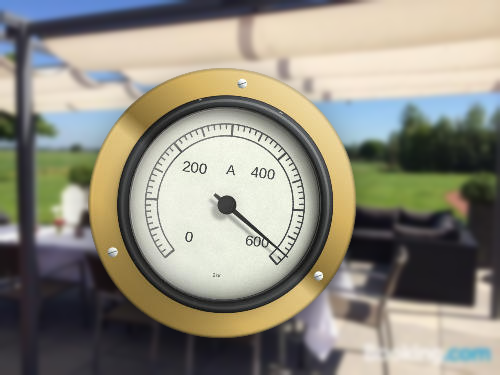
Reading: 580 A
